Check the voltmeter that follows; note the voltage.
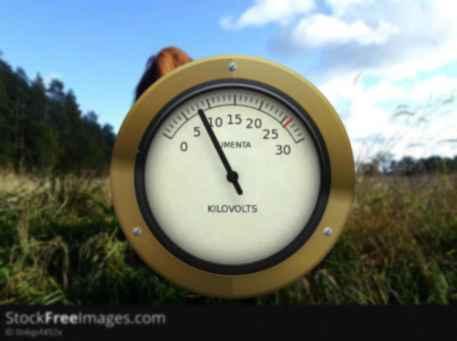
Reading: 8 kV
